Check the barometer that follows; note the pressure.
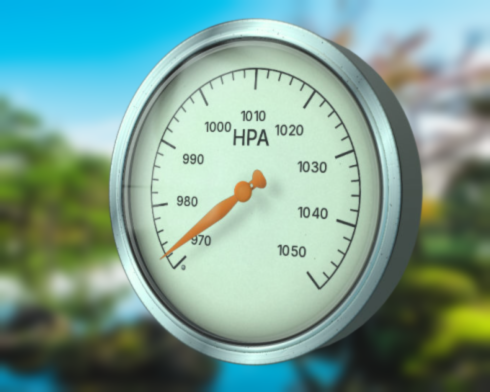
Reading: 972 hPa
